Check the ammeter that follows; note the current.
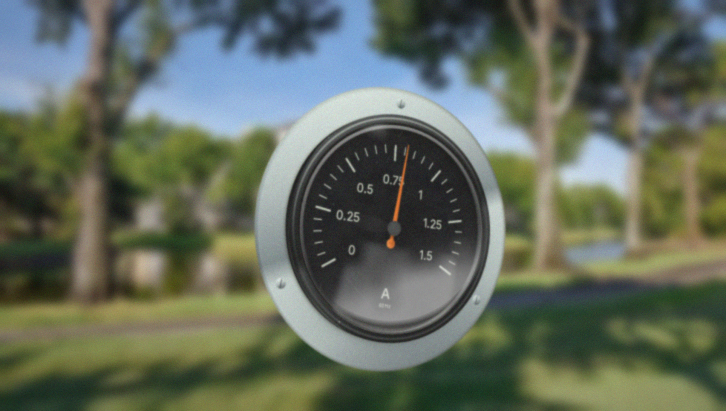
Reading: 0.8 A
